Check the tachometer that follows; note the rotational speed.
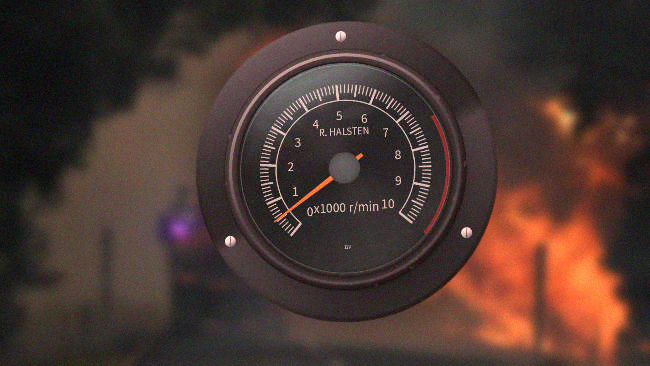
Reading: 500 rpm
